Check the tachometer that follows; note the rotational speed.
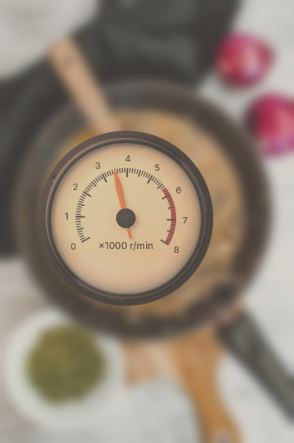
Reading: 3500 rpm
